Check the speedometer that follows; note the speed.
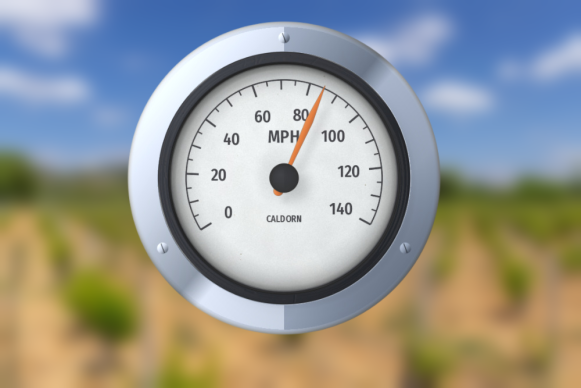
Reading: 85 mph
